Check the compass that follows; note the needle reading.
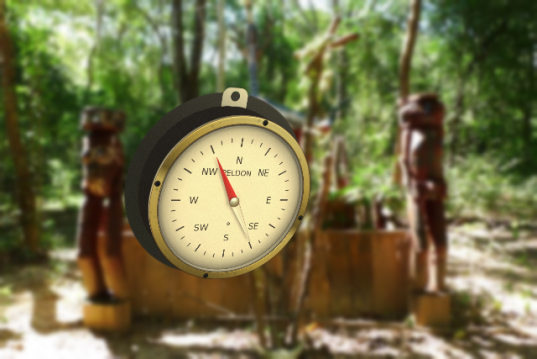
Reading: 330 °
